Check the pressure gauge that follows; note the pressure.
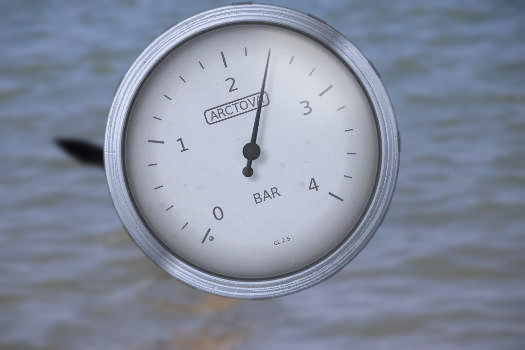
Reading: 2.4 bar
